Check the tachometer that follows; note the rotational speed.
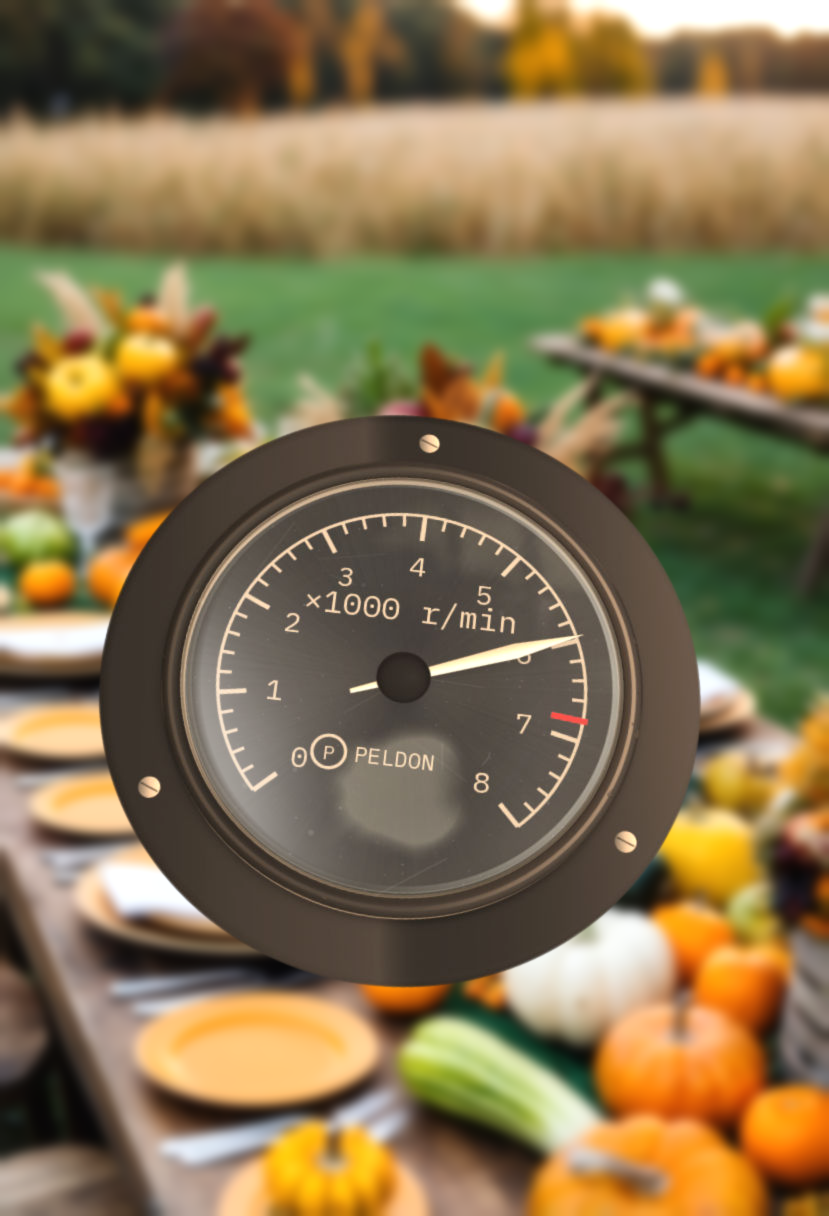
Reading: 6000 rpm
